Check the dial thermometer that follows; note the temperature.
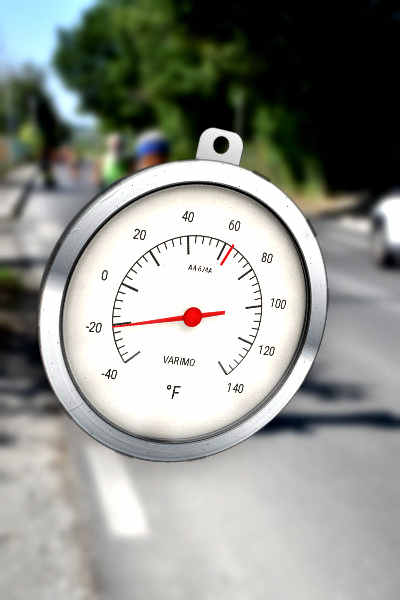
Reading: -20 °F
